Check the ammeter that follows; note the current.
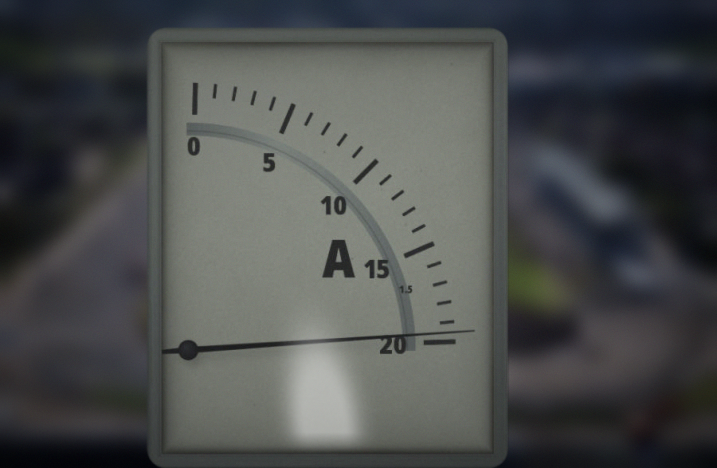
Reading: 19.5 A
